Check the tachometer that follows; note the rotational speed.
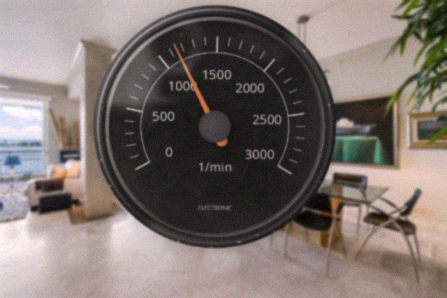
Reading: 1150 rpm
